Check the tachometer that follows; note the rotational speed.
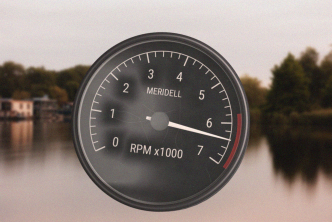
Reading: 6400 rpm
